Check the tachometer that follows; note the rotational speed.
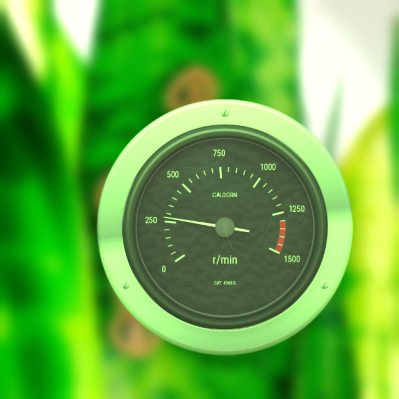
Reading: 275 rpm
